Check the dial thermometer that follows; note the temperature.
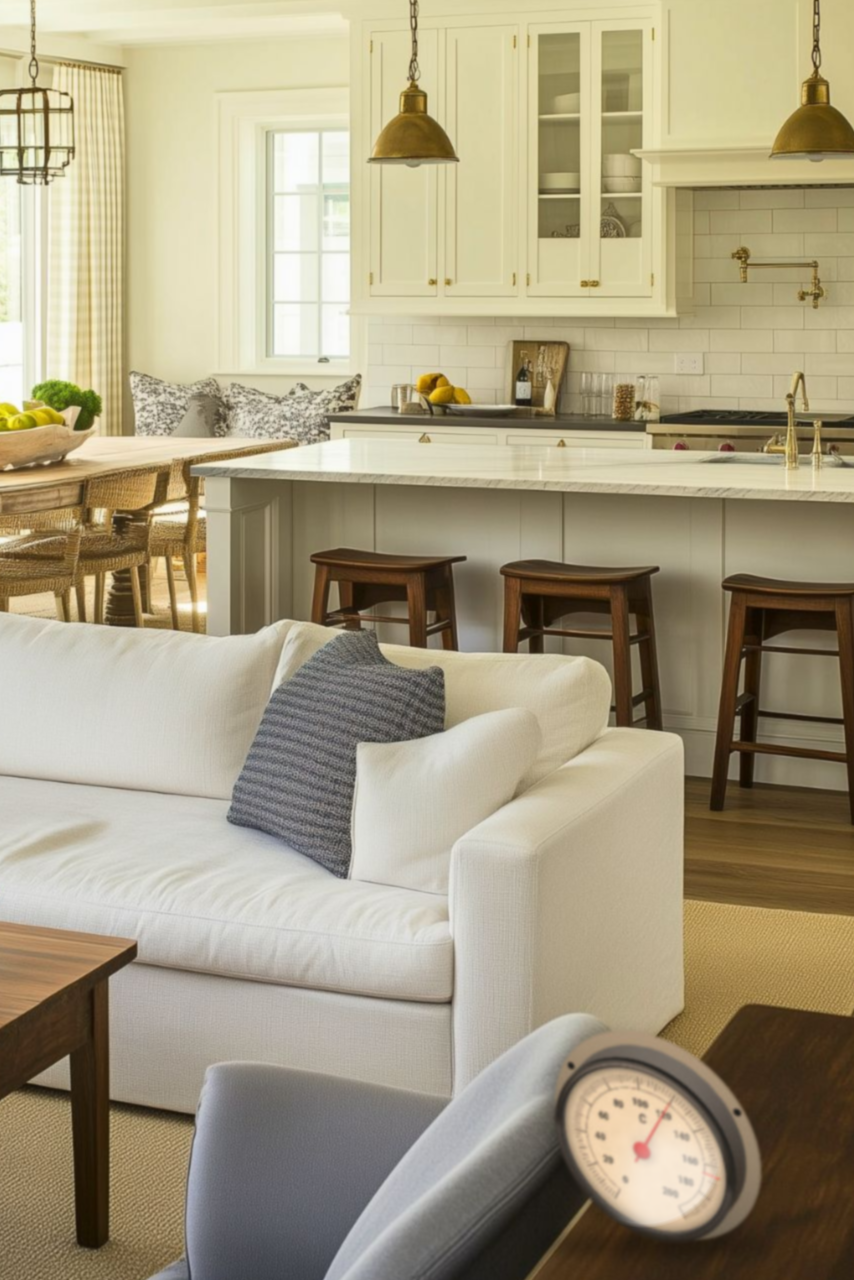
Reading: 120 °C
